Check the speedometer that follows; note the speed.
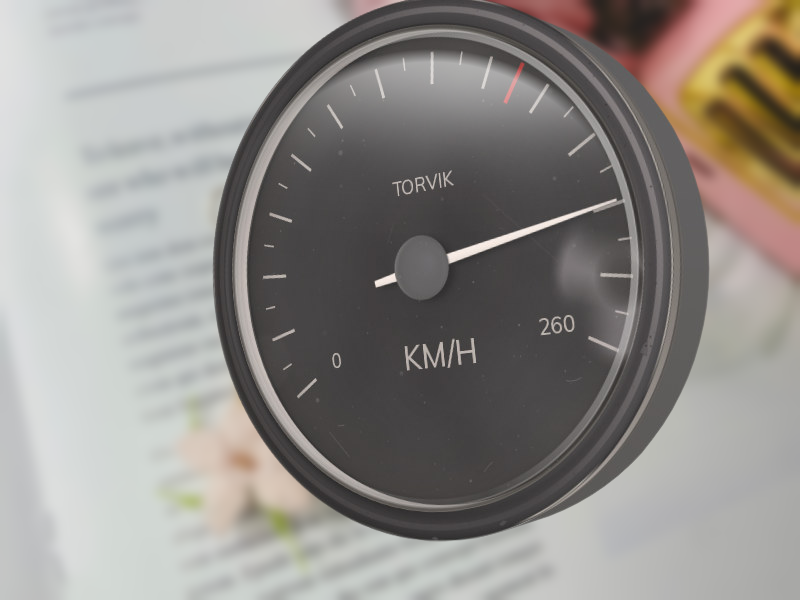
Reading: 220 km/h
